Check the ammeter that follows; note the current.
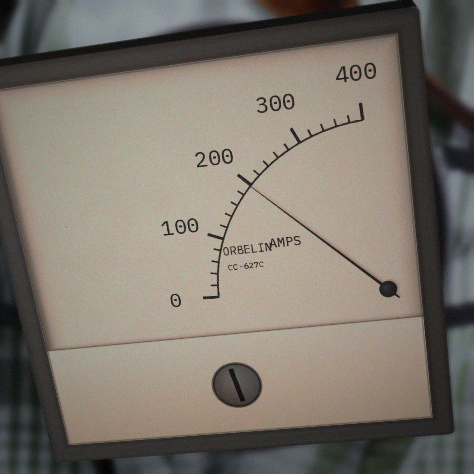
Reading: 200 A
